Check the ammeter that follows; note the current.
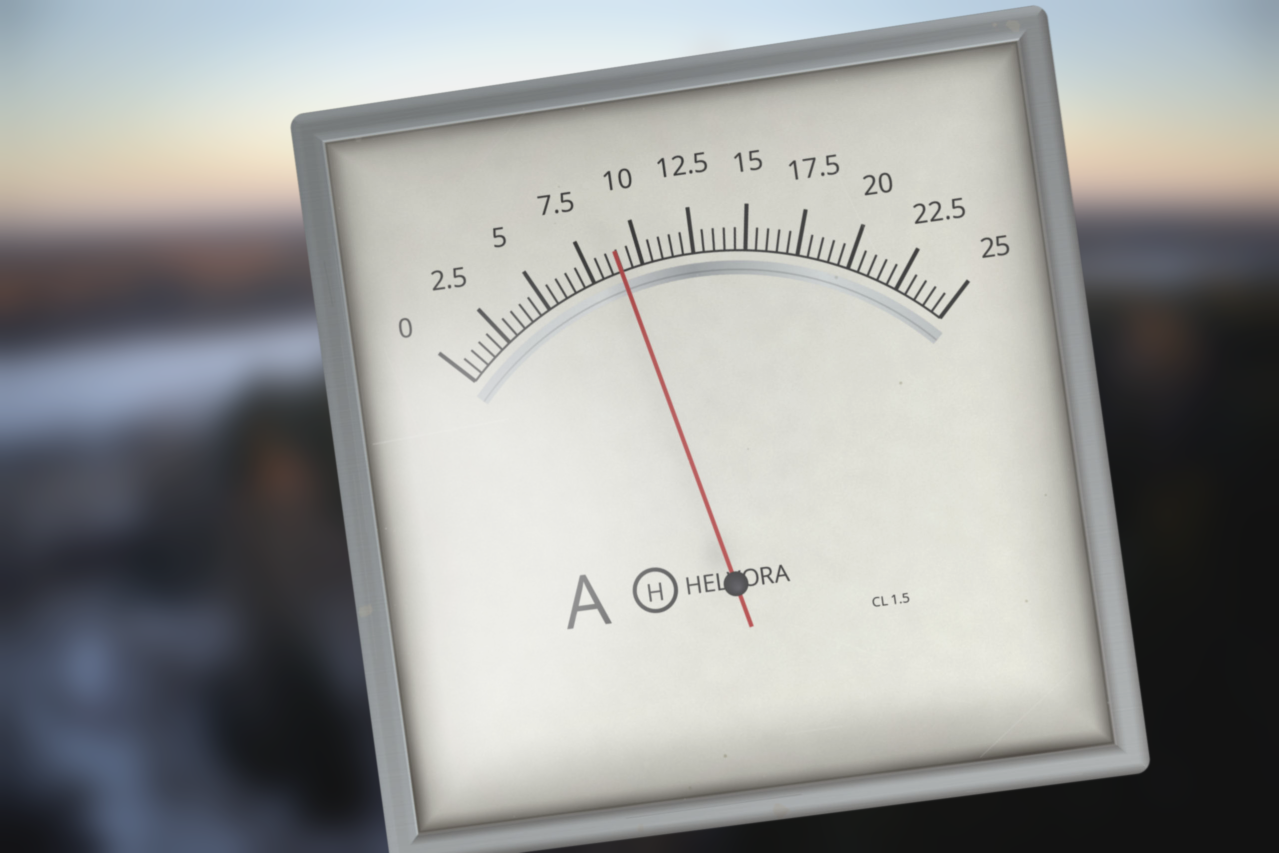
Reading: 9 A
